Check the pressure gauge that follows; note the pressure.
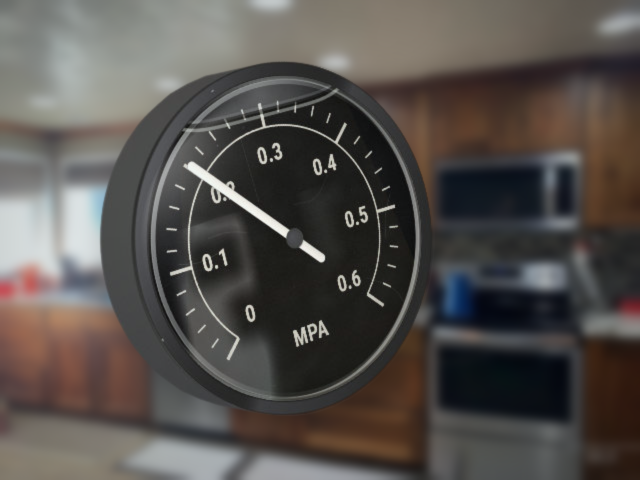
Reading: 0.2 MPa
